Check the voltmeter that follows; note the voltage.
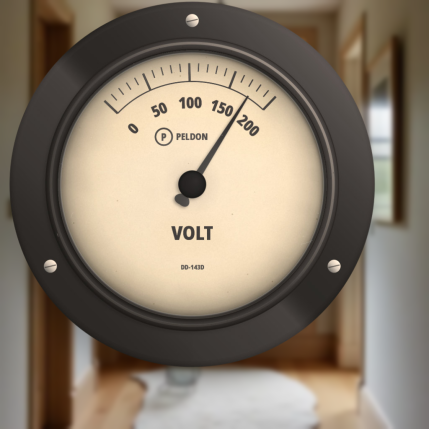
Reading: 175 V
